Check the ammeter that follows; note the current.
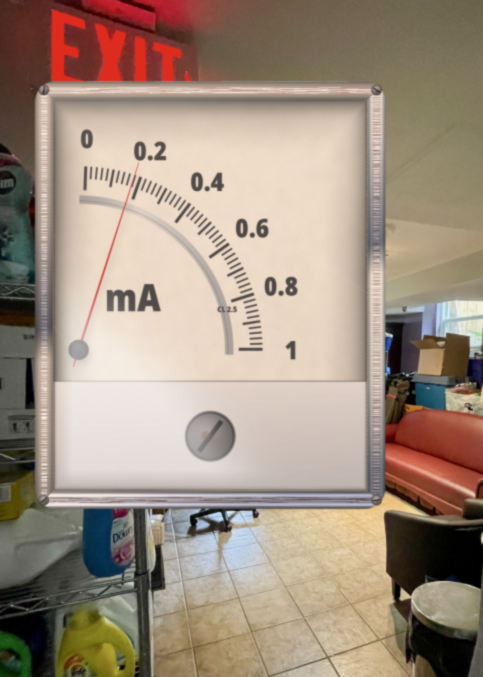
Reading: 0.18 mA
